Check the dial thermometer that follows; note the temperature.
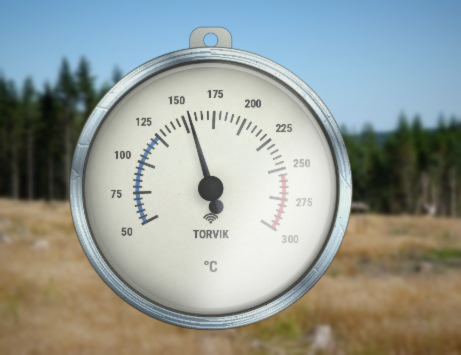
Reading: 155 °C
